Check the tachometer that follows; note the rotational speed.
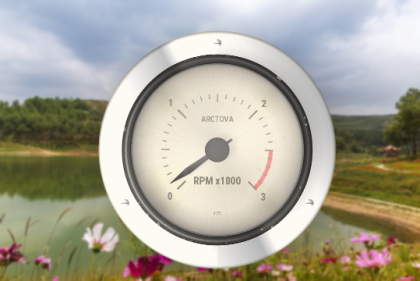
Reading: 100 rpm
